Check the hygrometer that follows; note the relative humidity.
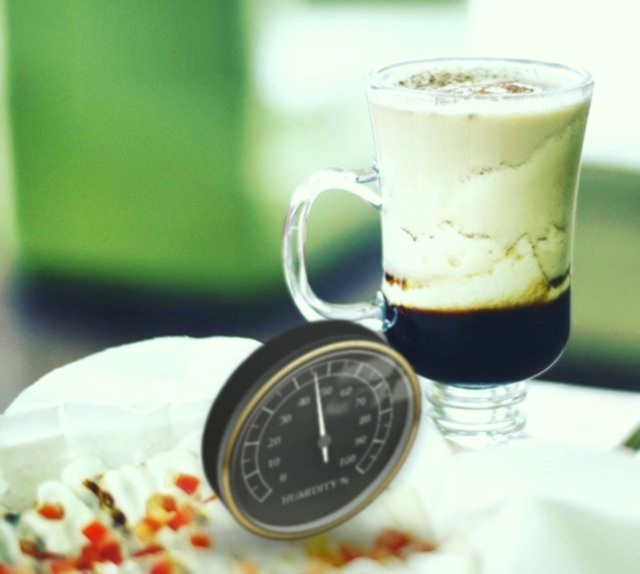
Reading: 45 %
